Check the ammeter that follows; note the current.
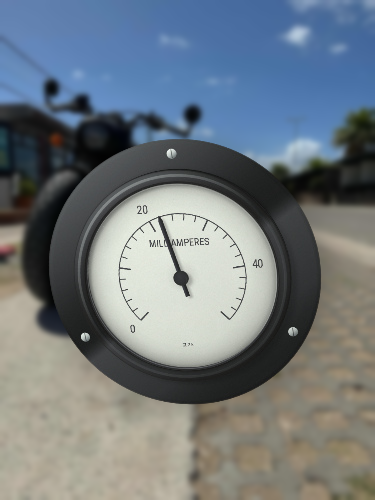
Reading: 22 mA
